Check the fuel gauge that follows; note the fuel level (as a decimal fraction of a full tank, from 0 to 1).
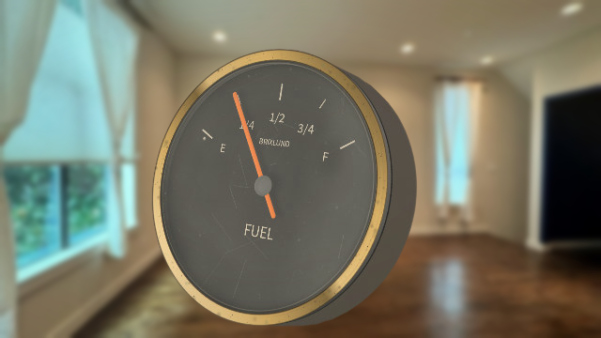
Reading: 0.25
